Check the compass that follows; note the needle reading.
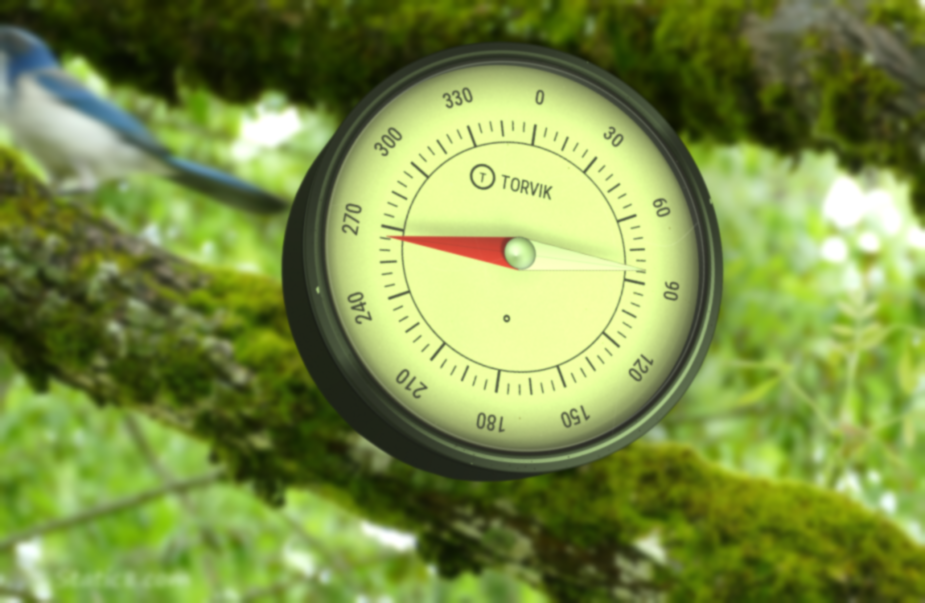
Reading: 265 °
